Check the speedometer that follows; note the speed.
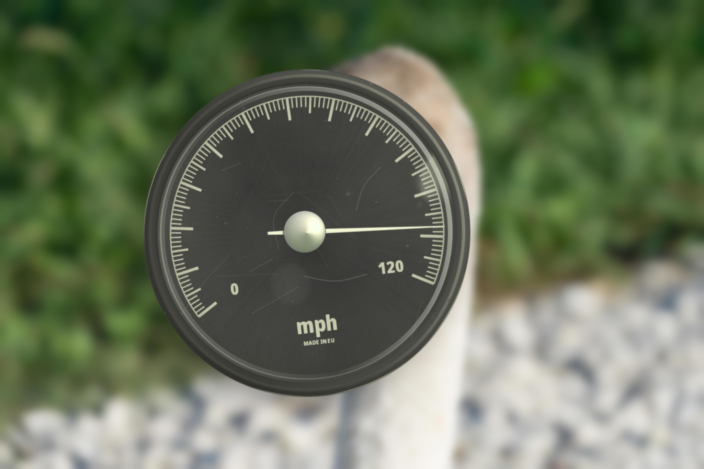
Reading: 108 mph
